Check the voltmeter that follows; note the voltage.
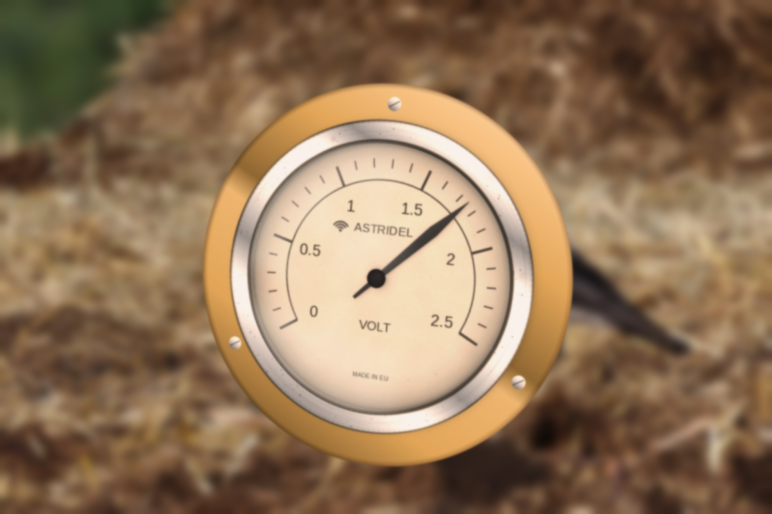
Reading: 1.75 V
